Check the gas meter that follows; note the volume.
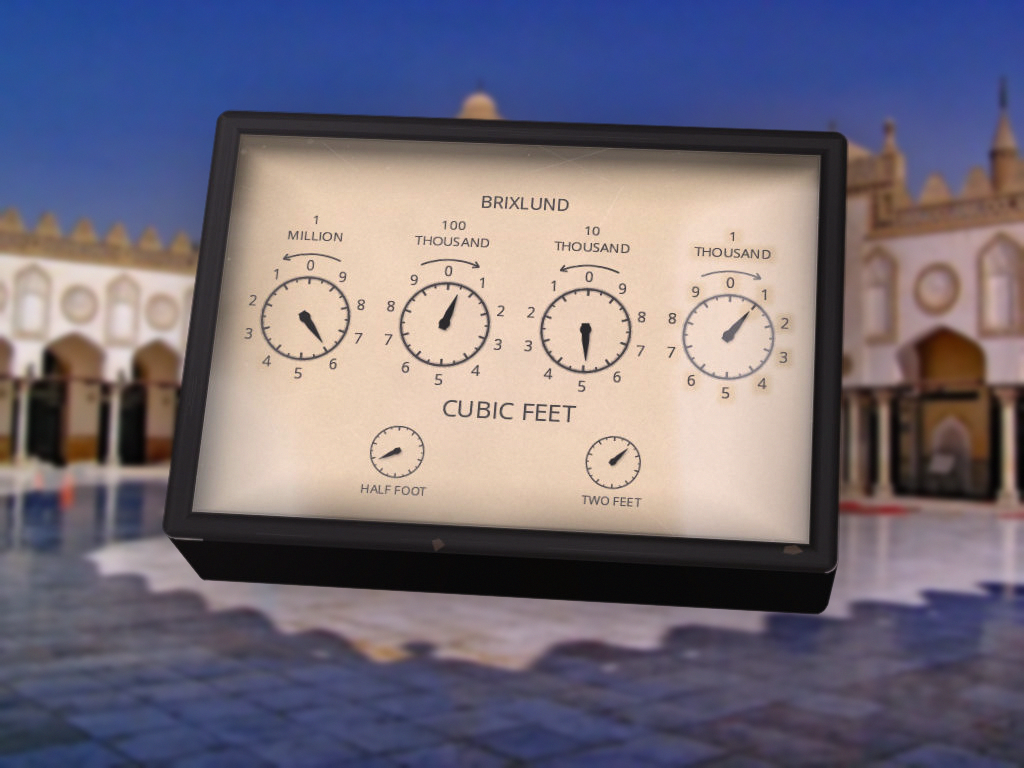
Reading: 605100 ft³
